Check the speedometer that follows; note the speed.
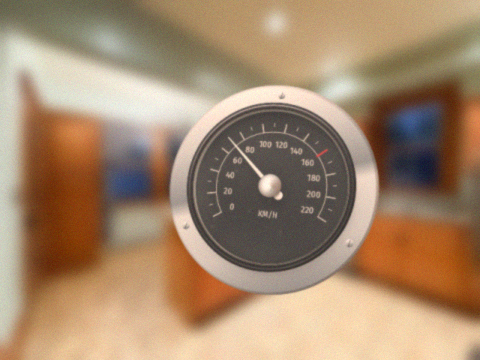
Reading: 70 km/h
